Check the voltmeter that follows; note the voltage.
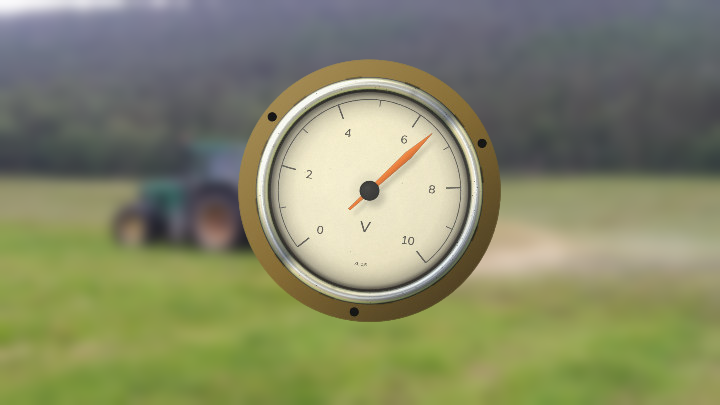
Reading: 6.5 V
